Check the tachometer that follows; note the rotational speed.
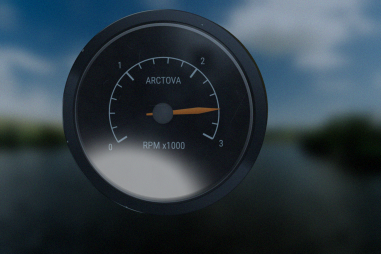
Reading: 2600 rpm
